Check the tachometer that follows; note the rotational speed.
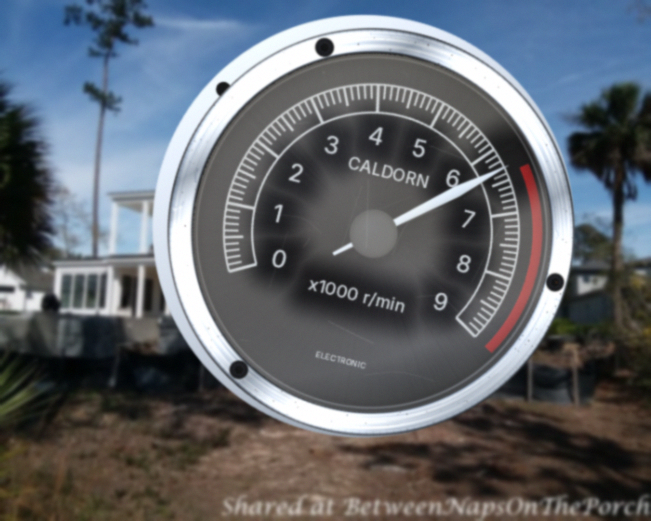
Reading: 6300 rpm
